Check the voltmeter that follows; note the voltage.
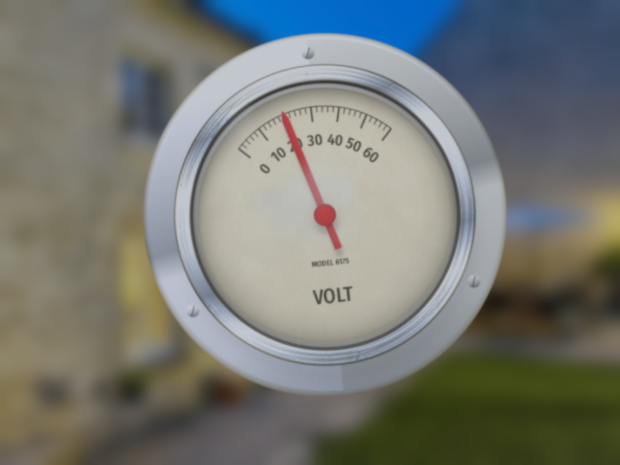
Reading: 20 V
